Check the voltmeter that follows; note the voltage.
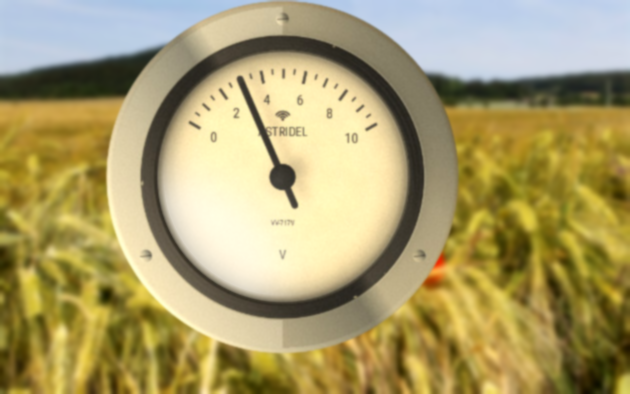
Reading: 3 V
